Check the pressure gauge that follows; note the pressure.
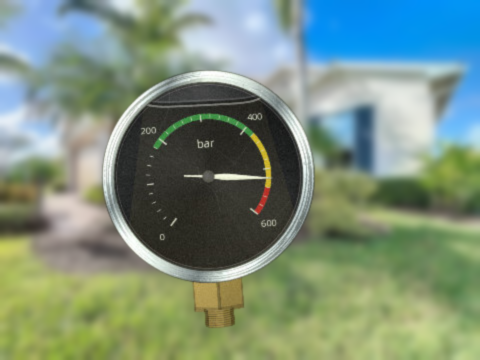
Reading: 520 bar
